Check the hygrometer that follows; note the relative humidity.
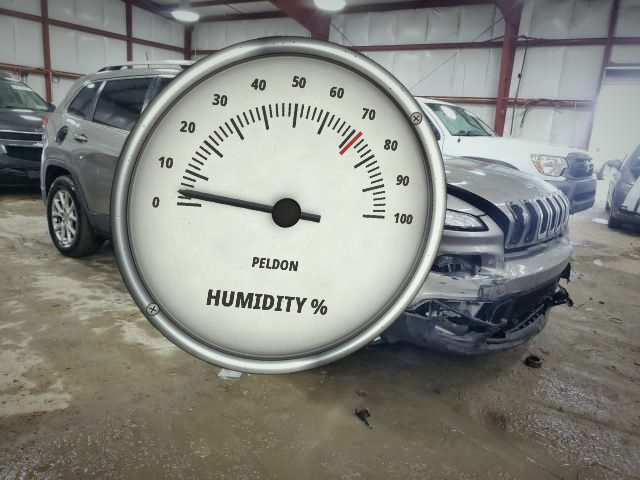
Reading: 4 %
